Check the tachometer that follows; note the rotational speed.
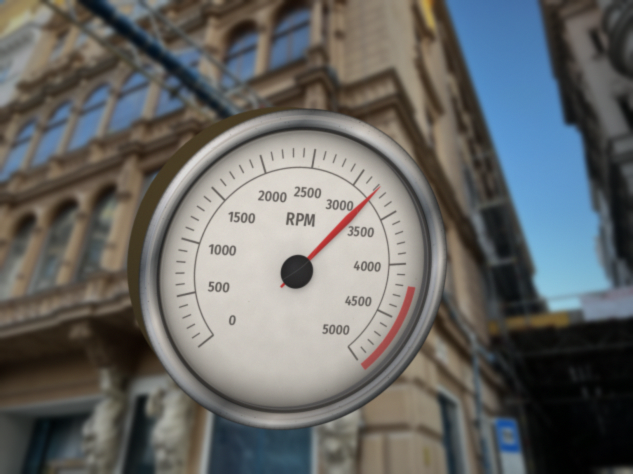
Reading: 3200 rpm
